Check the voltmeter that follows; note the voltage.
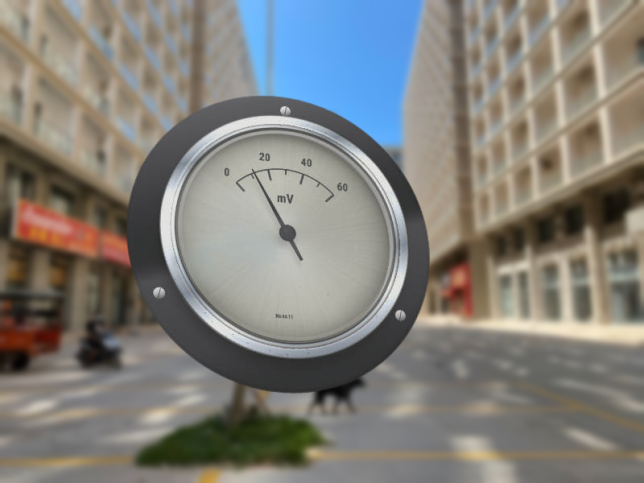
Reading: 10 mV
